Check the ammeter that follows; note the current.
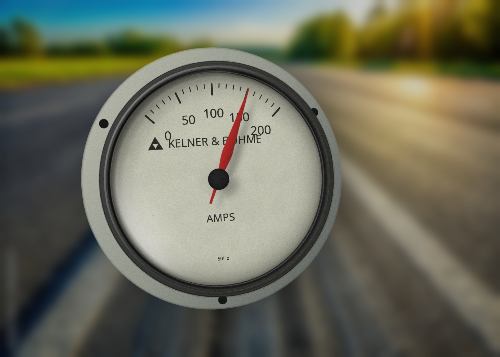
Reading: 150 A
